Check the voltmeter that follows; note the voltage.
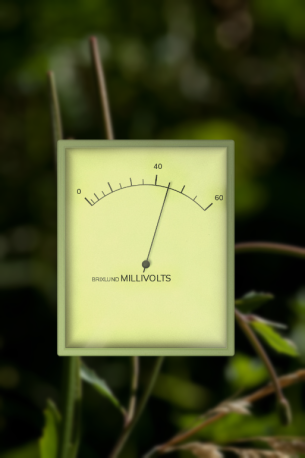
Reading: 45 mV
